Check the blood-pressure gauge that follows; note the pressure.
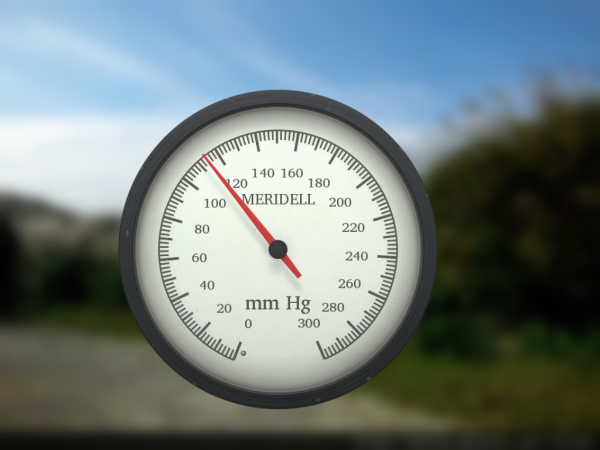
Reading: 114 mmHg
